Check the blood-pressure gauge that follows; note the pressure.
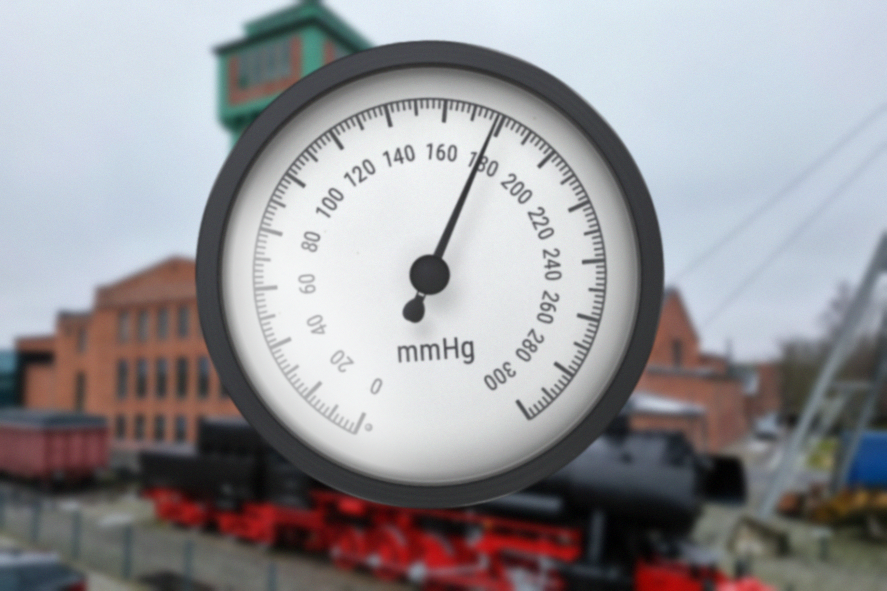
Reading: 178 mmHg
